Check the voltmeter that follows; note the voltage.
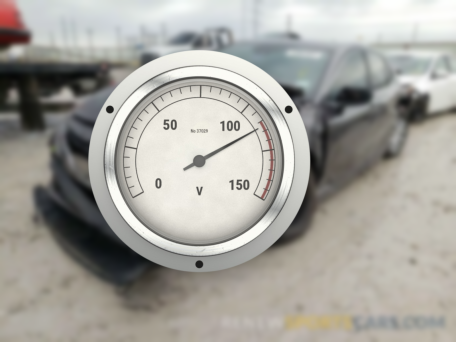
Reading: 112.5 V
